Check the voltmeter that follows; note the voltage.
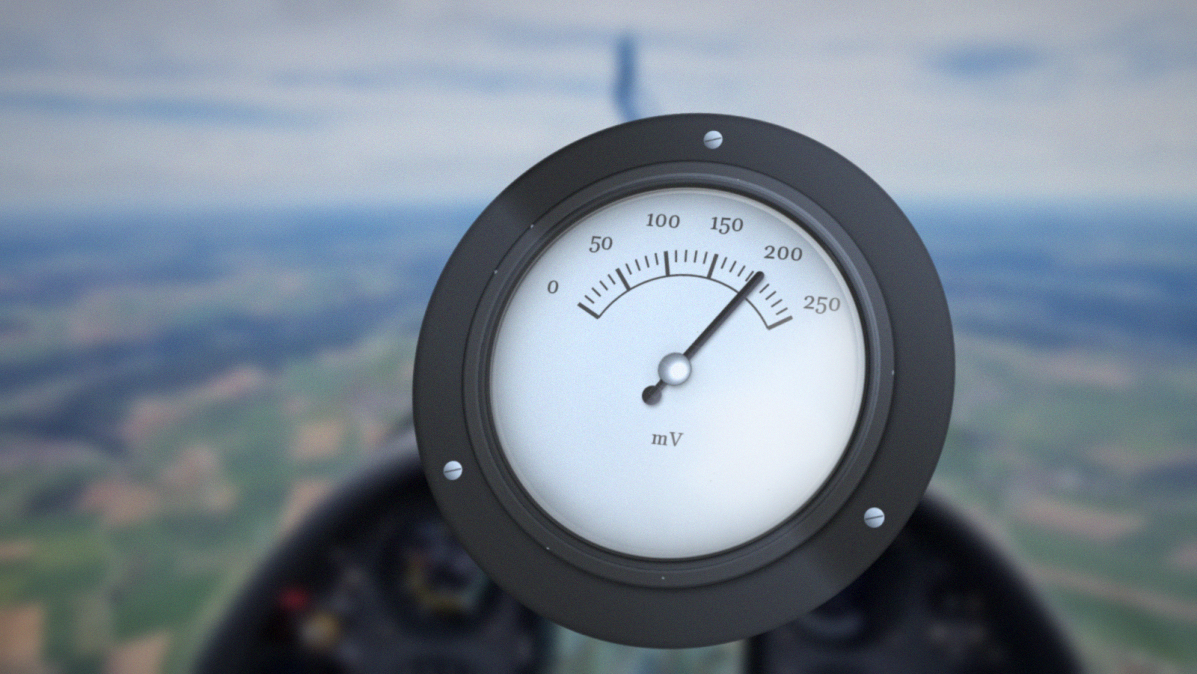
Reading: 200 mV
